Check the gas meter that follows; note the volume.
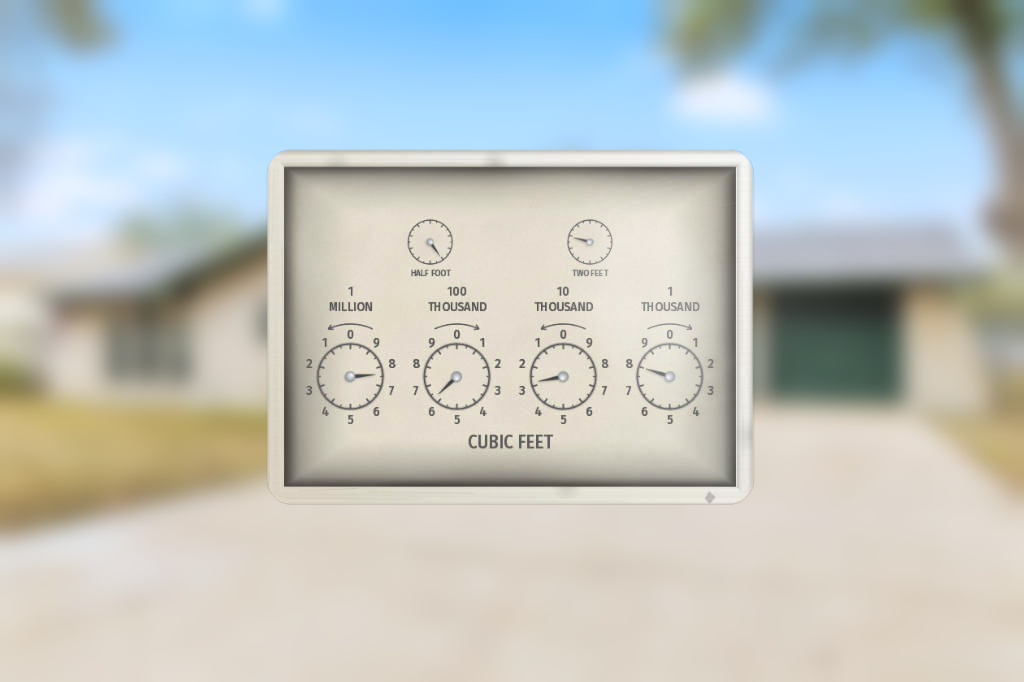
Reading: 762800 ft³
